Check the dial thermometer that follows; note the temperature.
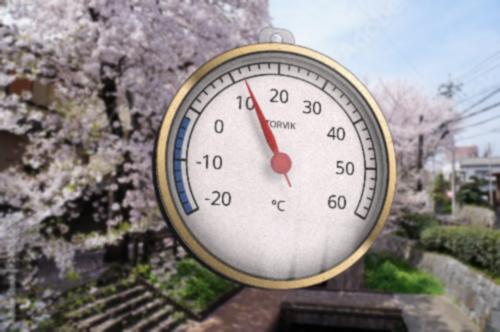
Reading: 12 °C
